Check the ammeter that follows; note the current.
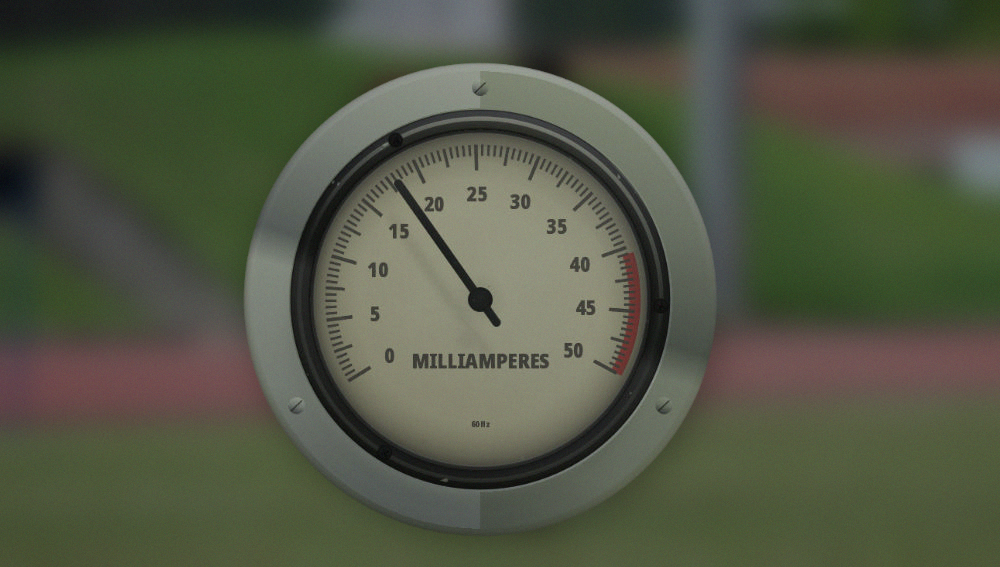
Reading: 18 mA
